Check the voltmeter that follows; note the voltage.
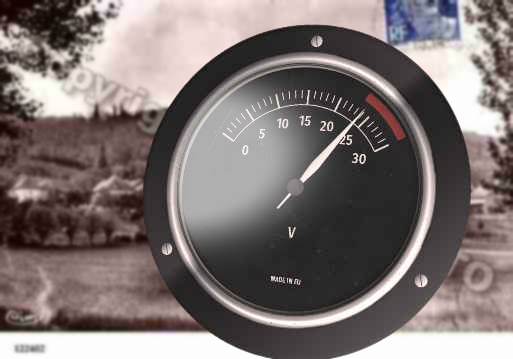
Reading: 24 V
